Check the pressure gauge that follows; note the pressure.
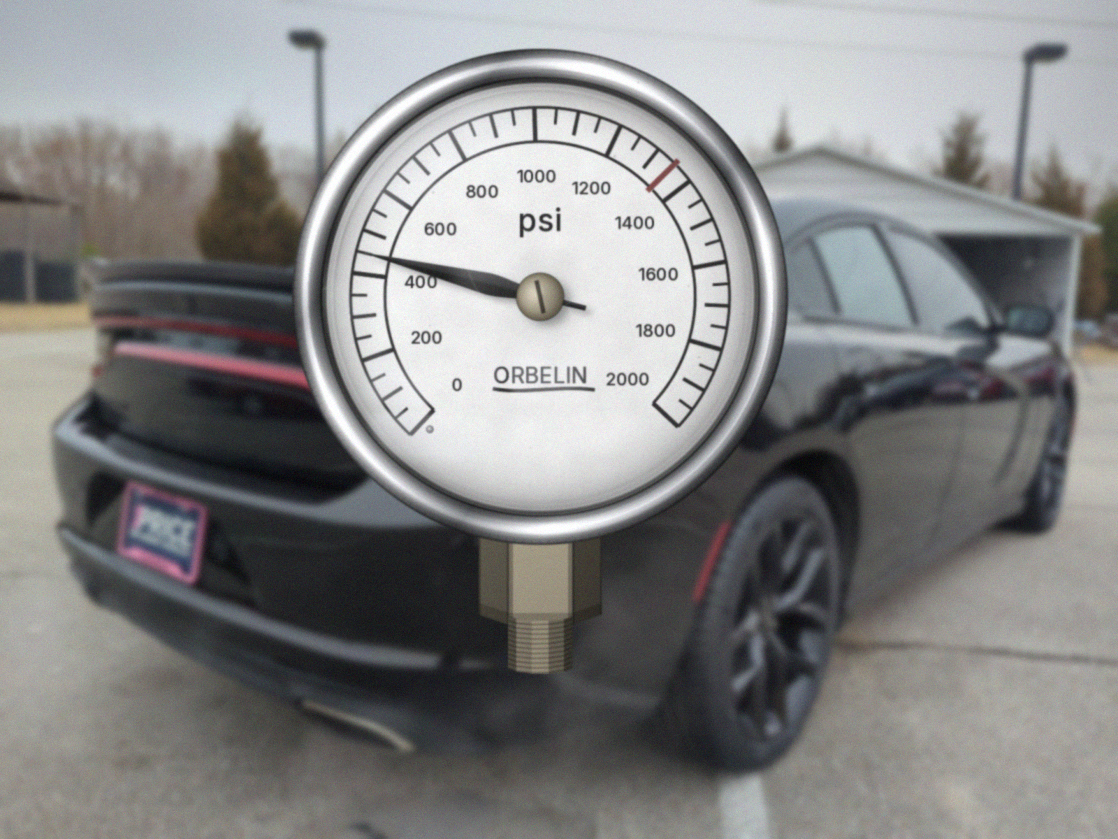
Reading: 450 psi
